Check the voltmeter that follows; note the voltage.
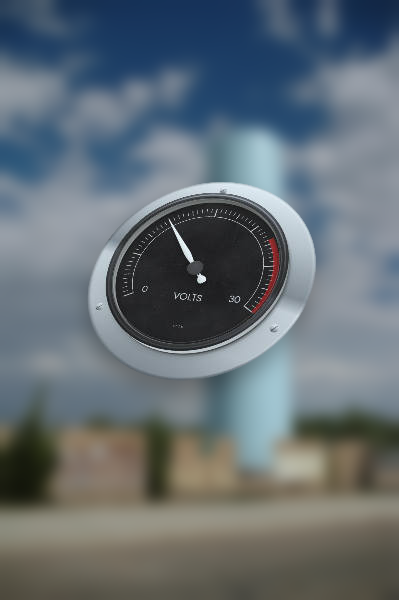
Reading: 10 V
